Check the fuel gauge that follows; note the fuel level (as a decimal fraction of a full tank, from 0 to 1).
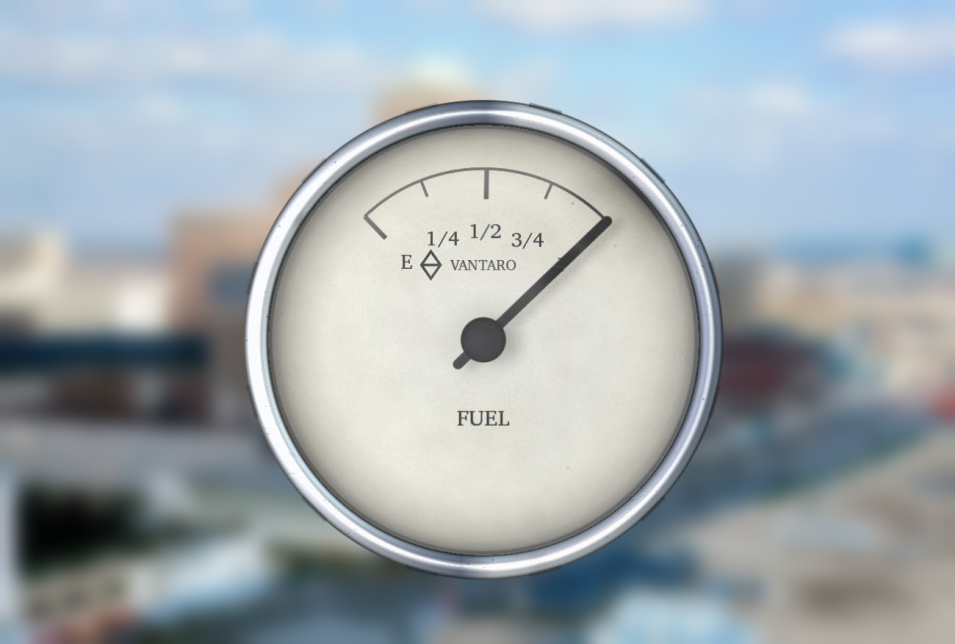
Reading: 1
